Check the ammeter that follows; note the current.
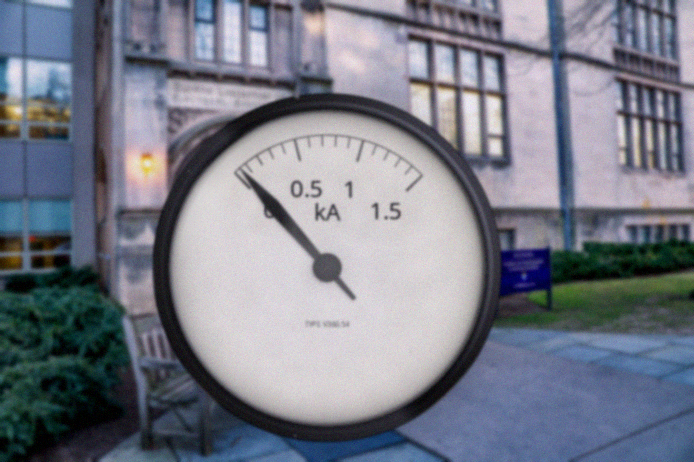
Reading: 0.05 kA
